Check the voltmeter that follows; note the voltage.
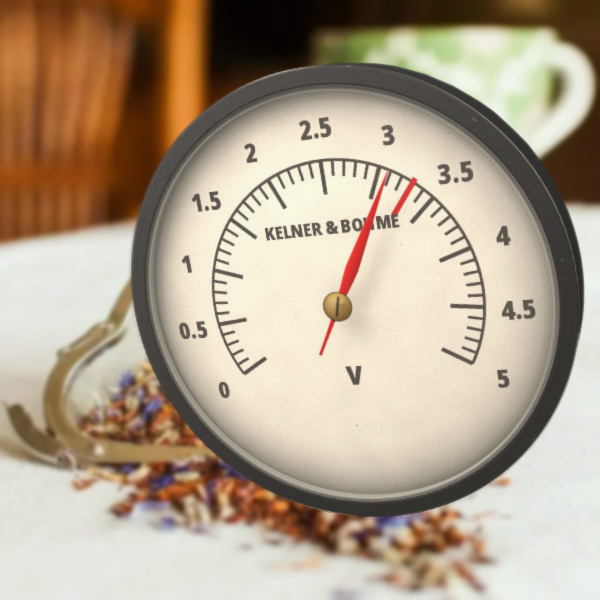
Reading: 3.1 V
